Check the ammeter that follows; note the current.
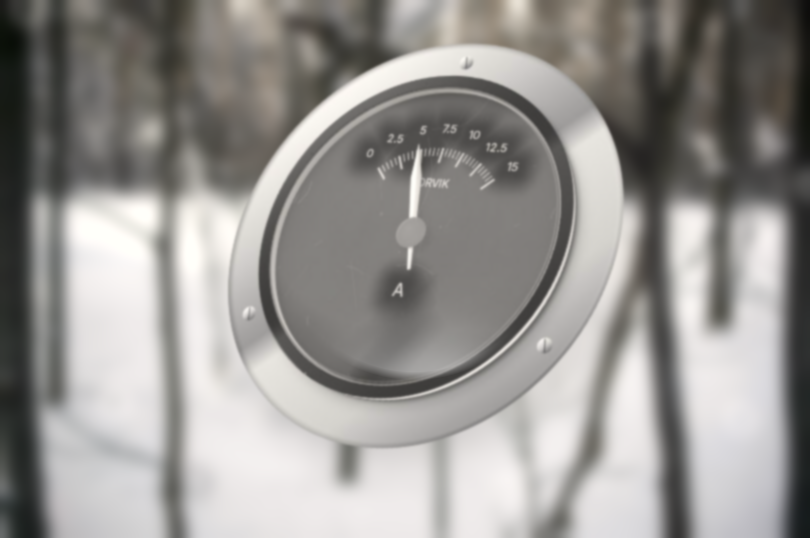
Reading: 5 A
